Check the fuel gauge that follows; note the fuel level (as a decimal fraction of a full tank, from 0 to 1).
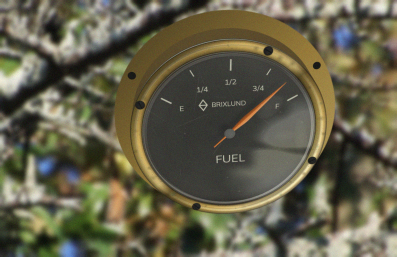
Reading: 0.875
